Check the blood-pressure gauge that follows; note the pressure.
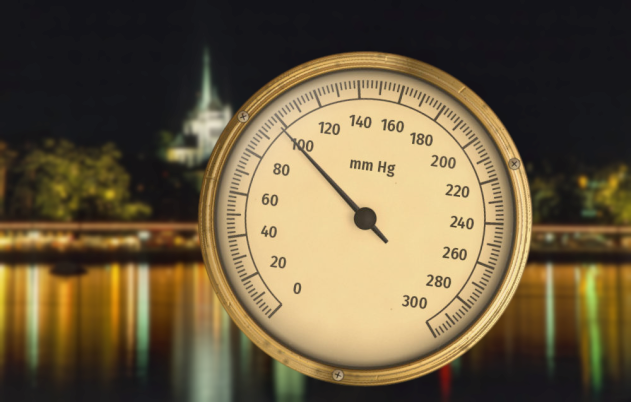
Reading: 98 mmHg
